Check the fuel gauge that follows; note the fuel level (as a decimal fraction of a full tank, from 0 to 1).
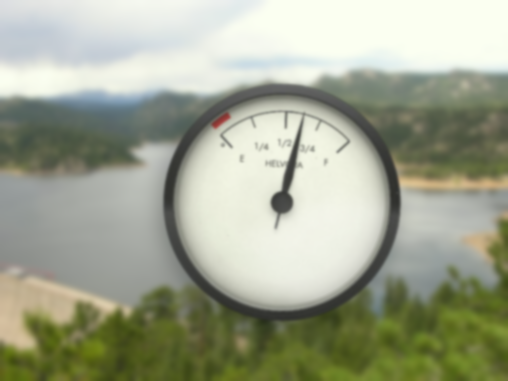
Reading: 0.625
